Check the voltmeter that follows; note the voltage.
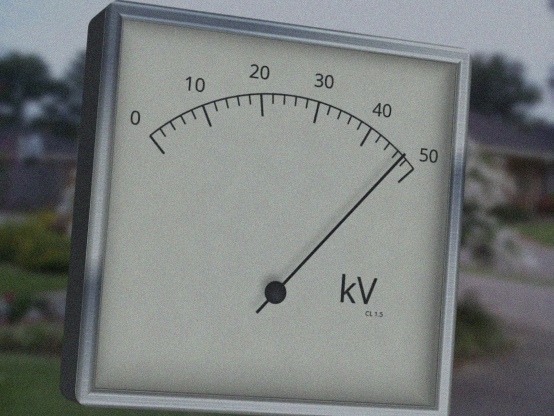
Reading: 47 kV
